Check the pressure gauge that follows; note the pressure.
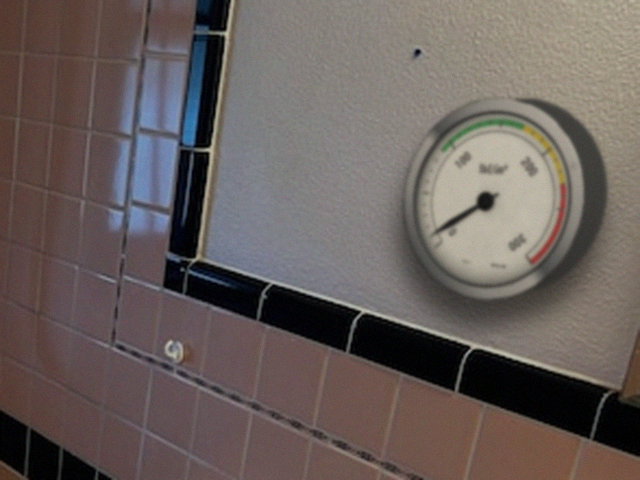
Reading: 10 psi
